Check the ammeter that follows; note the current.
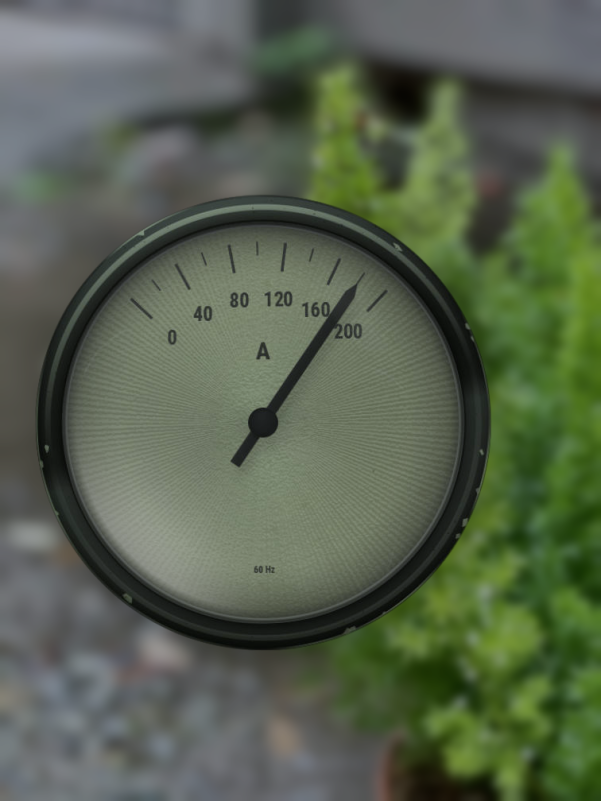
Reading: 180 A
